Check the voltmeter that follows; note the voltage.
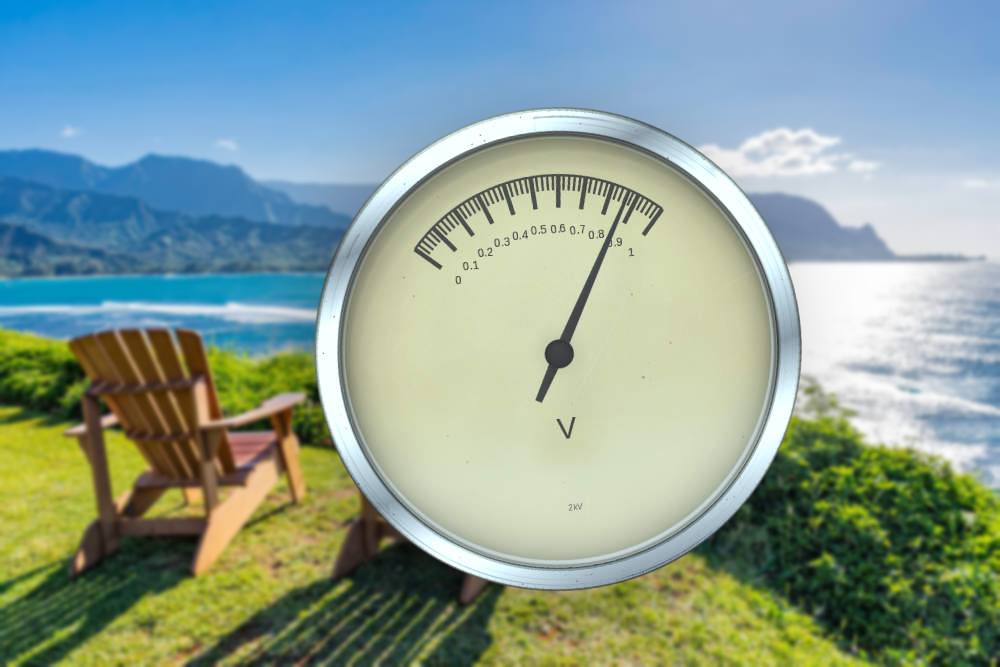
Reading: 0.86 V
